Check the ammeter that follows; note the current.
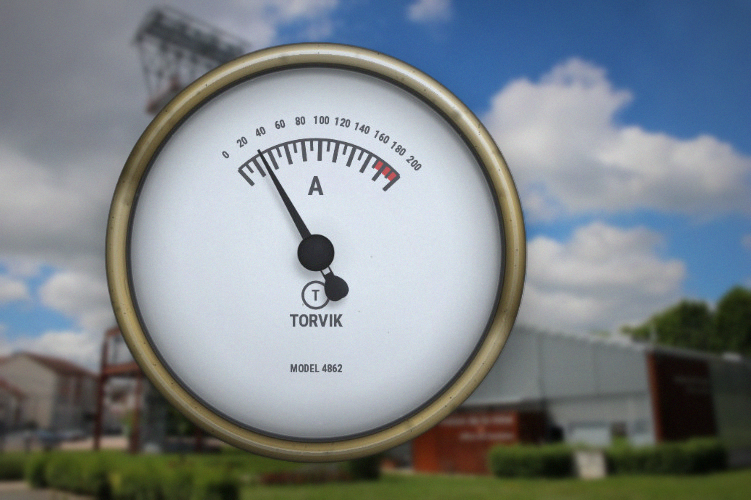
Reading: 30 A
